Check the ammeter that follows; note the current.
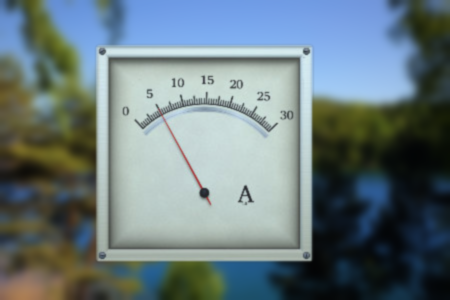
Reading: 5 A
